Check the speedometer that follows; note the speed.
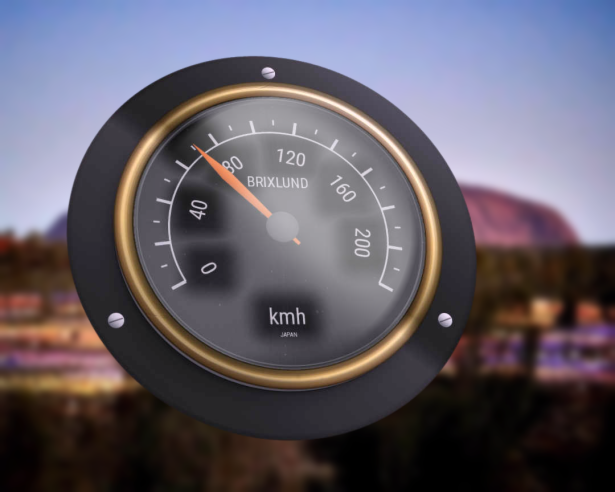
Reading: 70 km/h
